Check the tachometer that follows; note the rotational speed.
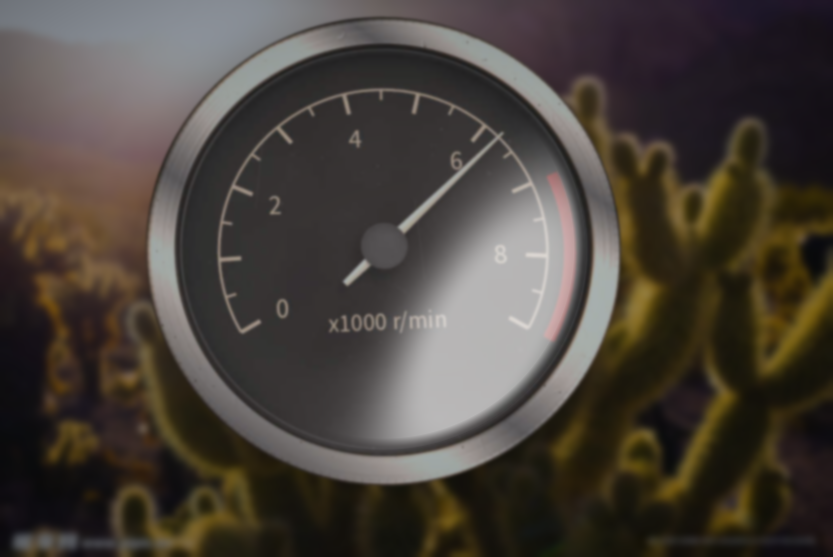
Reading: 6250 rpm
